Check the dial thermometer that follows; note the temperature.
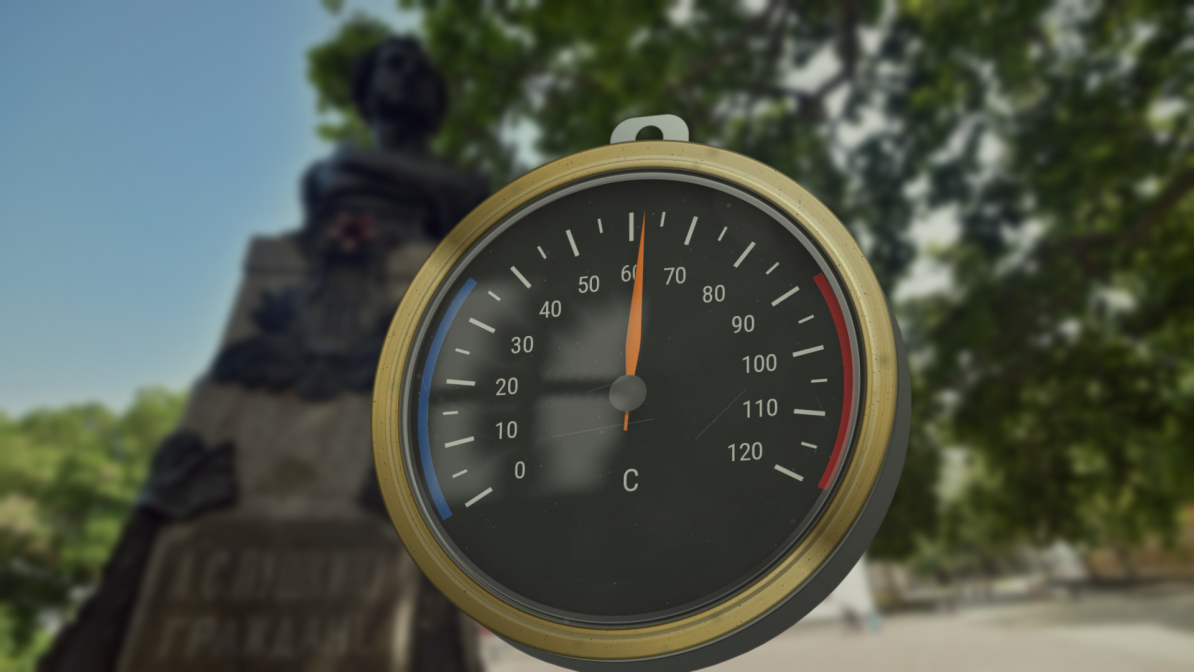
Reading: 62.5 °C
